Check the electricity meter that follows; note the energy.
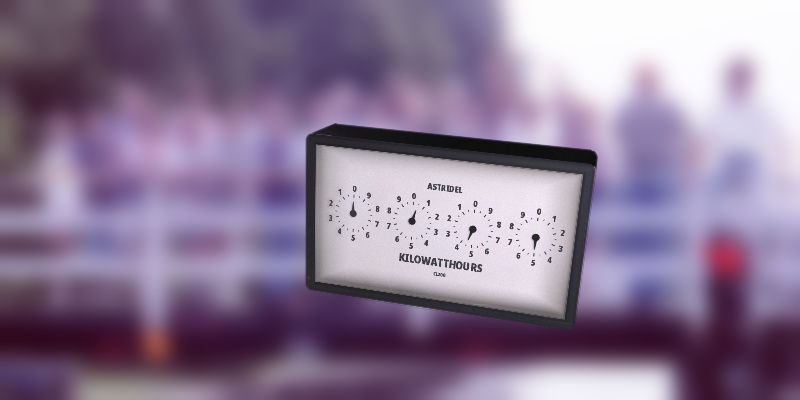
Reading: 45 kWh
